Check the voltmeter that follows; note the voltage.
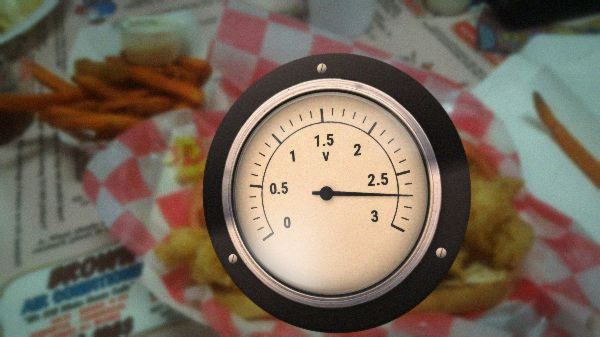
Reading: 2.7 V
